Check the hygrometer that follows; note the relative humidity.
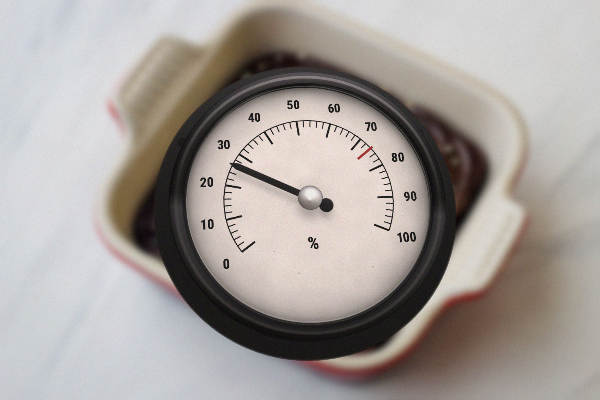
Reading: 26 %
